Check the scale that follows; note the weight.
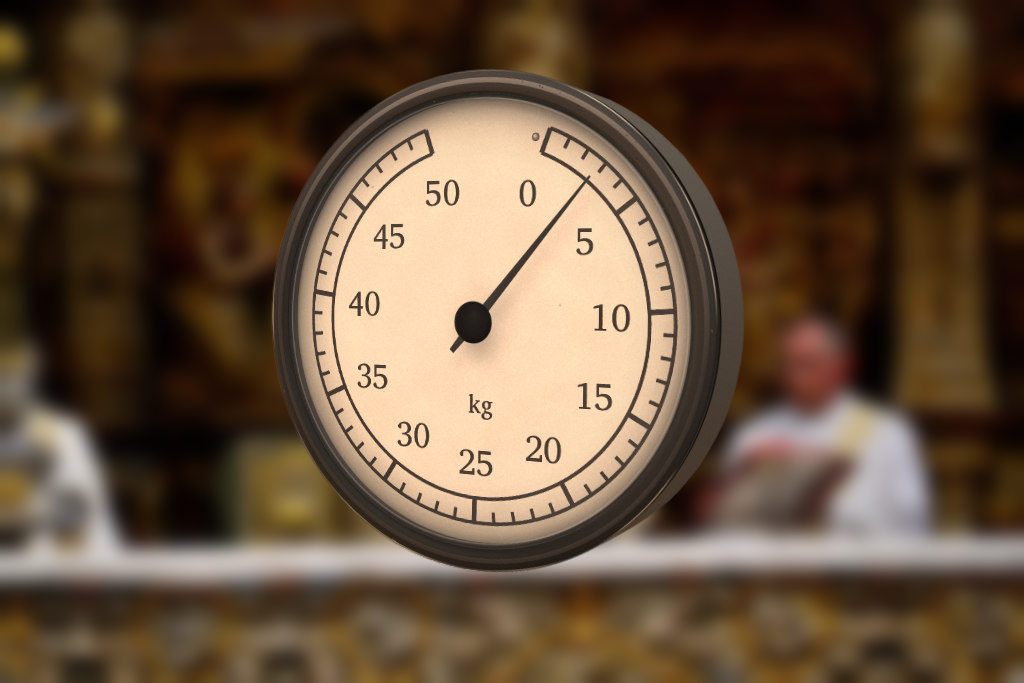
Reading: 3 kg
